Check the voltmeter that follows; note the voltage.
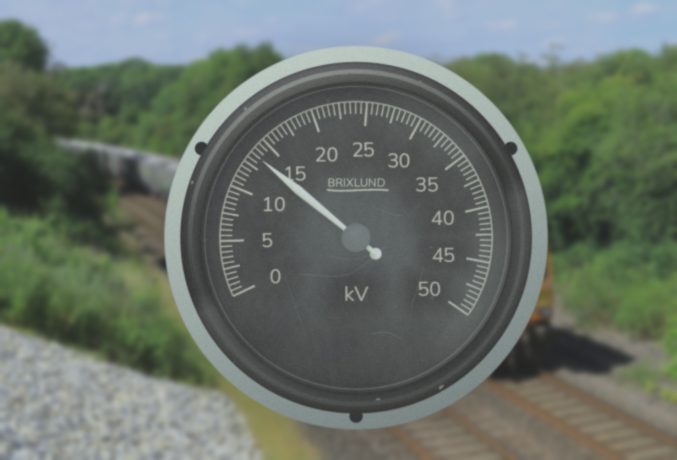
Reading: 13.5 kV
